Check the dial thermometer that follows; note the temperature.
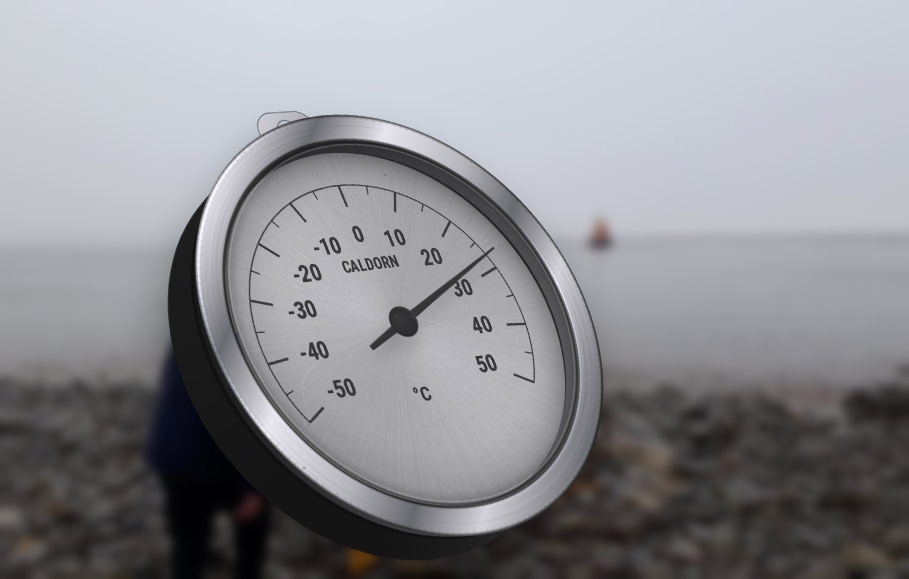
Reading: 27.5 °C
